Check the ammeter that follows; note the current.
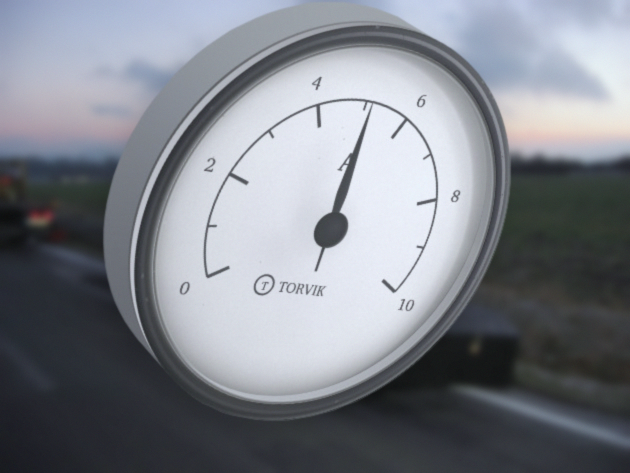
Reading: 5 A
